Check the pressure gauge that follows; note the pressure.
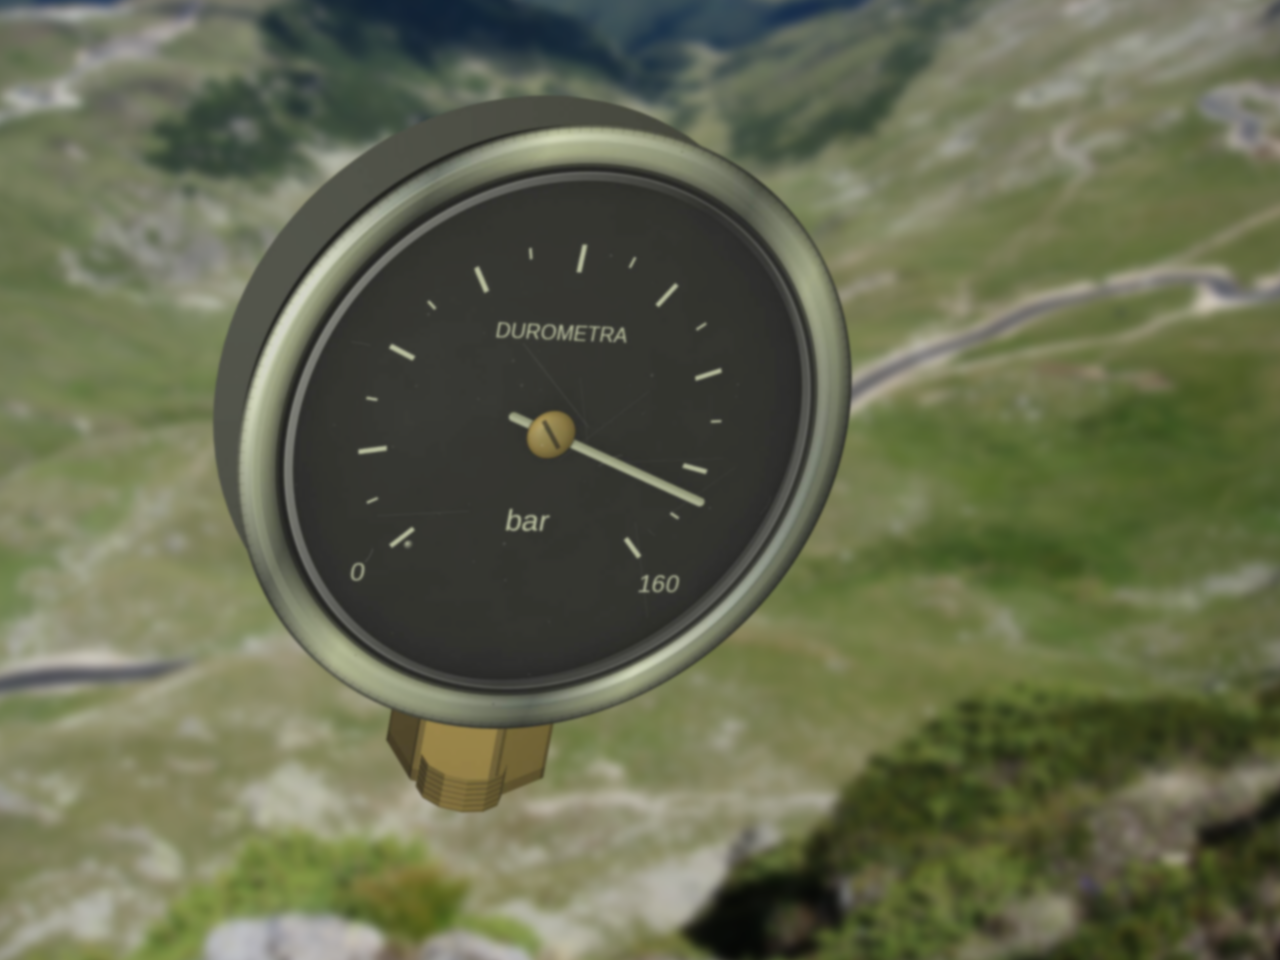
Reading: 145 bar
